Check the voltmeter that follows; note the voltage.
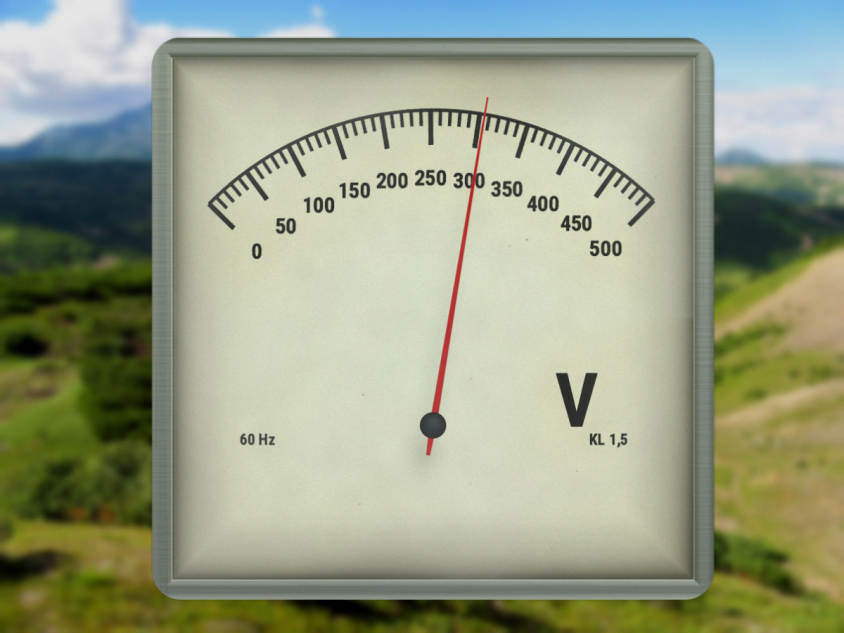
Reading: 305 V
